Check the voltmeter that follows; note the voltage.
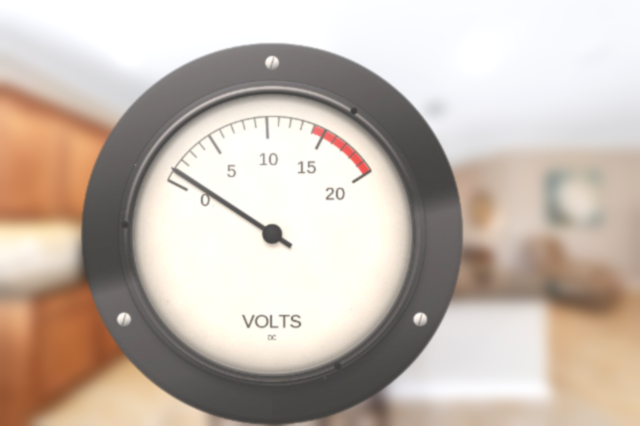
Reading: 1 V
